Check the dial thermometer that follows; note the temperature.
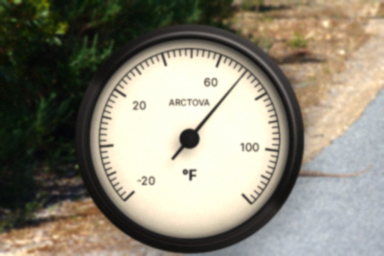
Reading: 70 °F
